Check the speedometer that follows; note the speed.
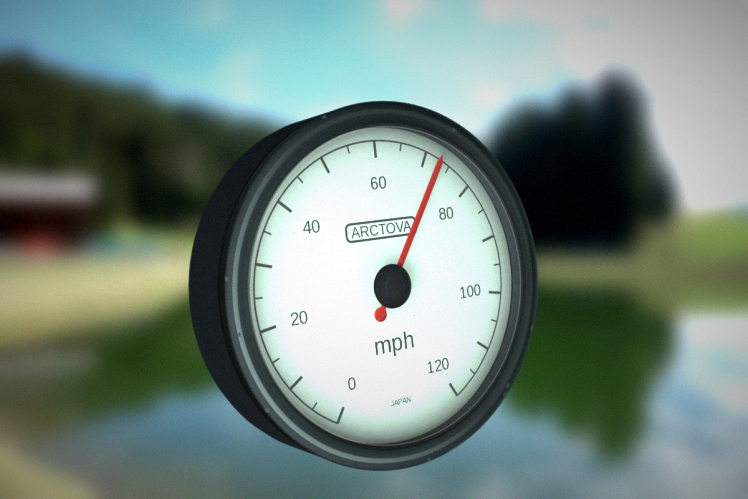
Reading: 72.5 mph
